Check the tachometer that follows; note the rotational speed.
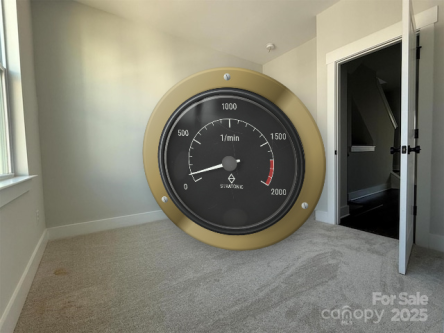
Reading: 100 rpm
